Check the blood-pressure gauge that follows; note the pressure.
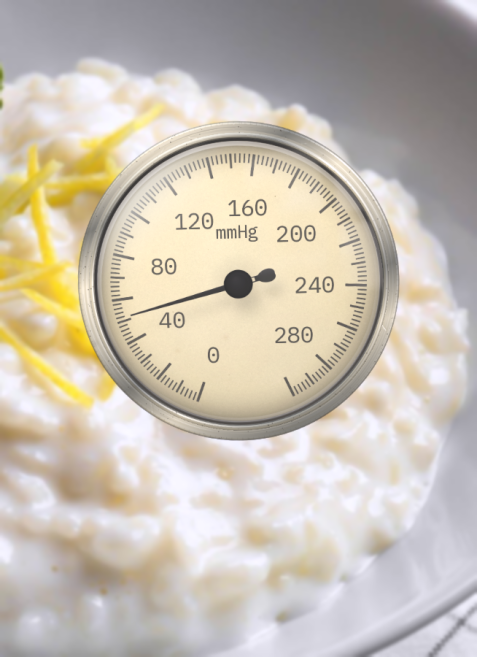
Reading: 52 mmHg
